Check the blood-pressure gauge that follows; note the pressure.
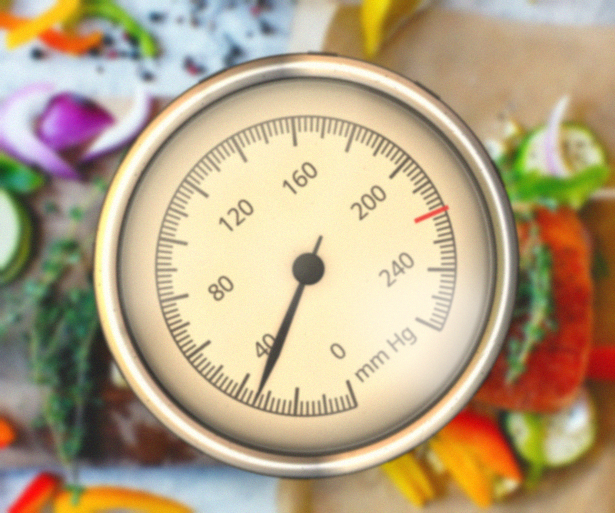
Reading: 34 mmHg
